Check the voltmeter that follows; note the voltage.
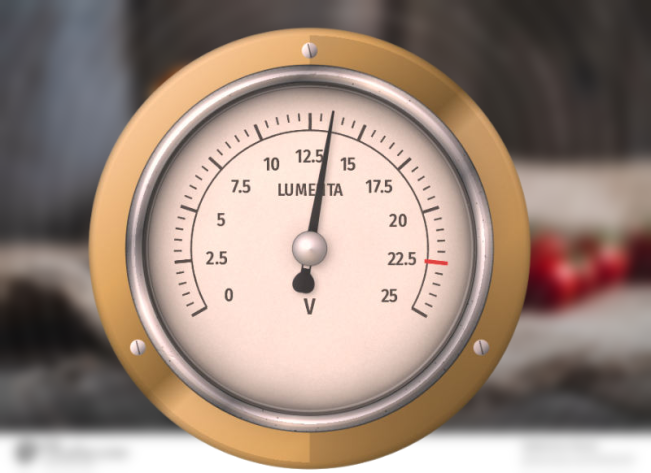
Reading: 13.5 V
